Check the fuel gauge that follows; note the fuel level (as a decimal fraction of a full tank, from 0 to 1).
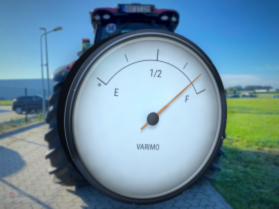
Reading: 0.875
